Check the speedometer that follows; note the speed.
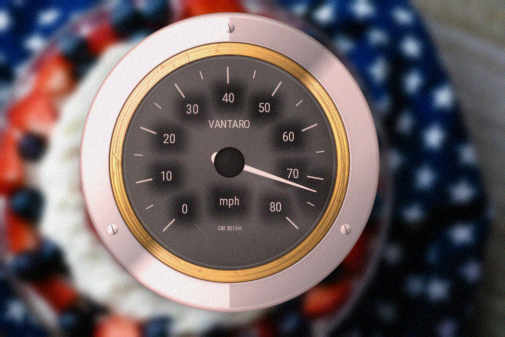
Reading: 72.5 mph
